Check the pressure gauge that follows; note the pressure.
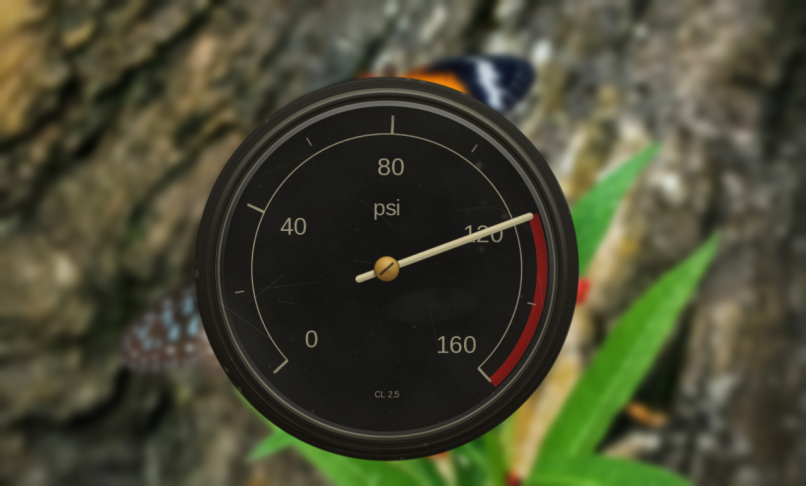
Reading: 120 psi
